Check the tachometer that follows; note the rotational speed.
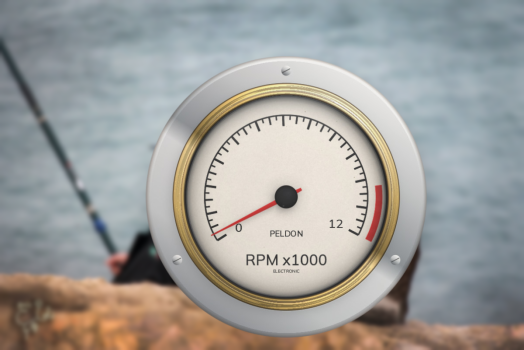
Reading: 250 rpm
